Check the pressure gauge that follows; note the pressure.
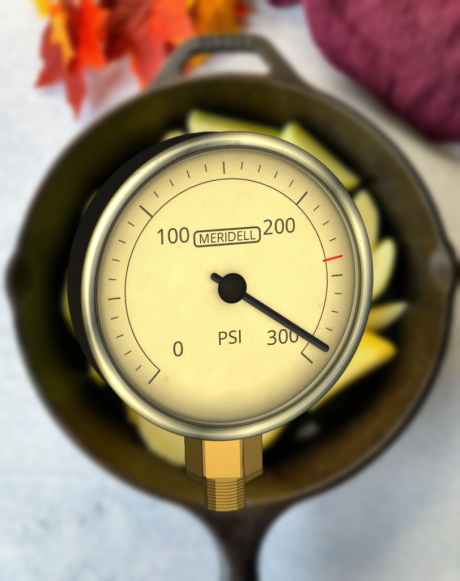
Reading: 290 psi
